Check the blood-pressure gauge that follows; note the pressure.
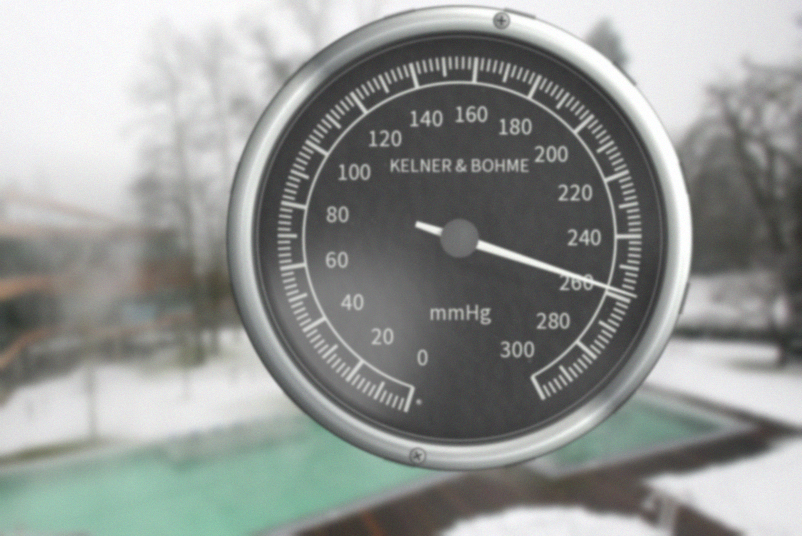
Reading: 258 mmHg
